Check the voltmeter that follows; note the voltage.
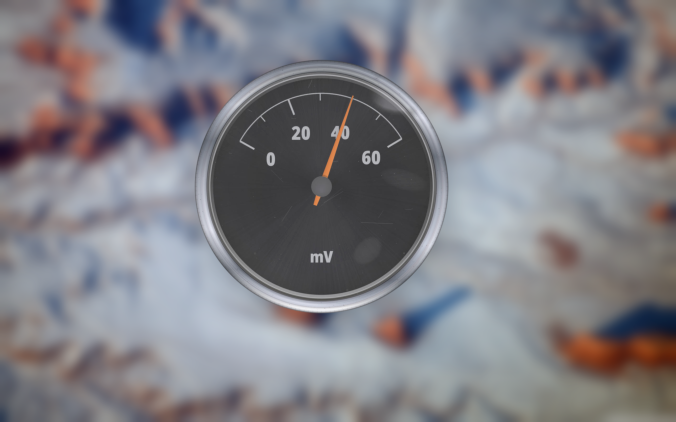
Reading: 40 mV
